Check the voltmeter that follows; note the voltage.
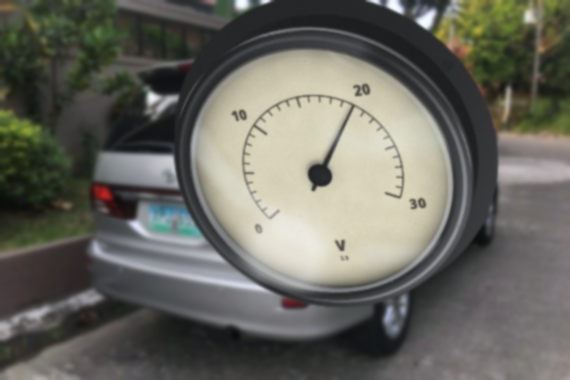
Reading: 20 V
